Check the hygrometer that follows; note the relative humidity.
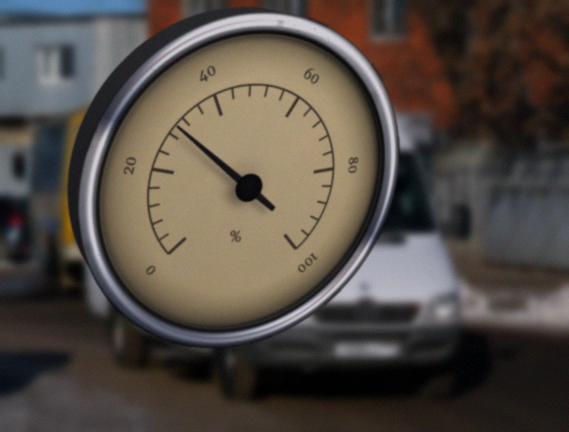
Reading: 30 %
